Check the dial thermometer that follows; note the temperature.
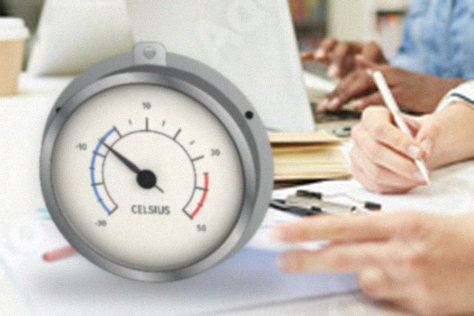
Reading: -5 °C
